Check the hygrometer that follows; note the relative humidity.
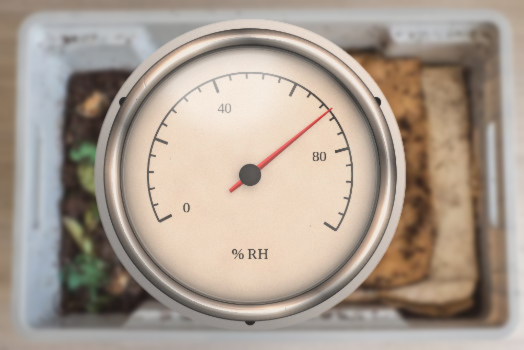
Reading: 70 %
